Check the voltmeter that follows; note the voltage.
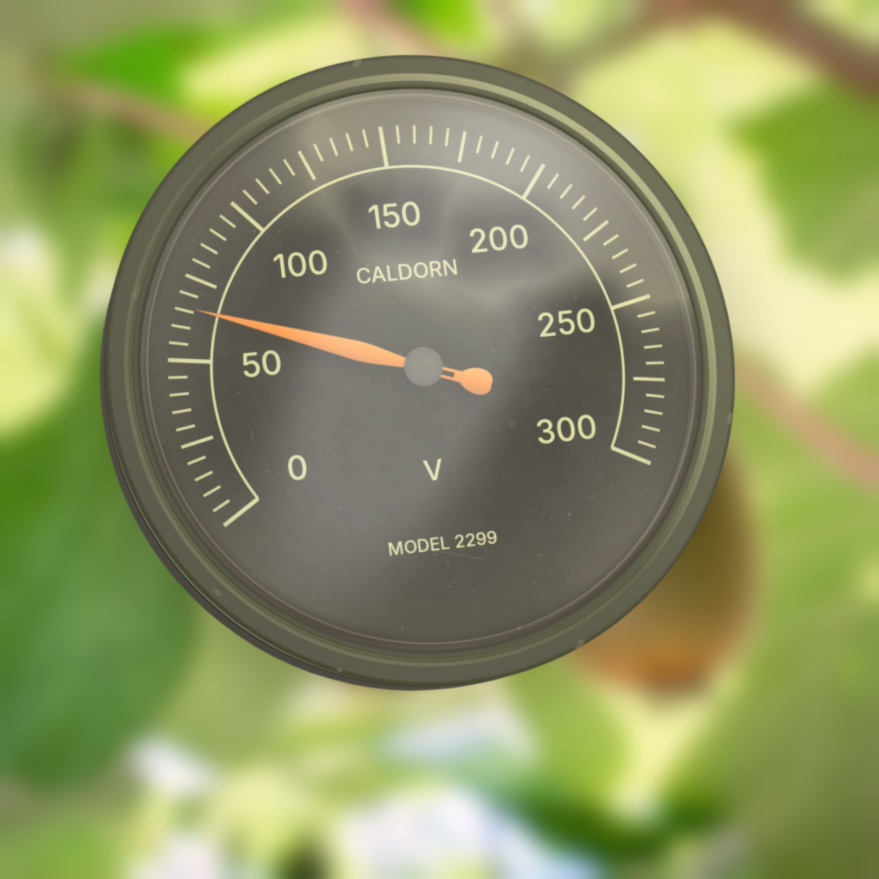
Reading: 65 V
